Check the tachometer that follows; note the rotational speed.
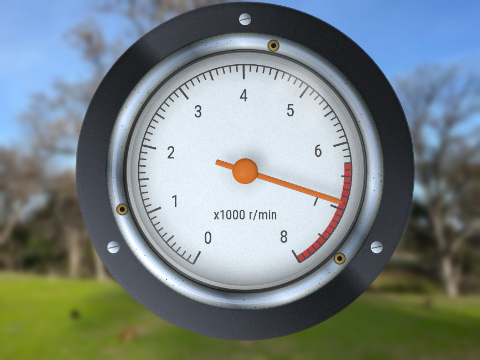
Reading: 6900 rpm
